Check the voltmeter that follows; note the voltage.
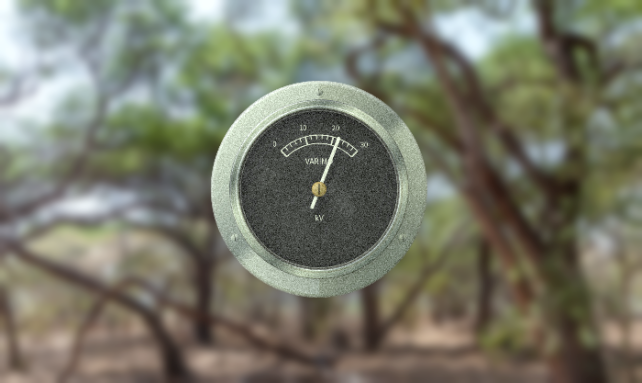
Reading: 22 kV
